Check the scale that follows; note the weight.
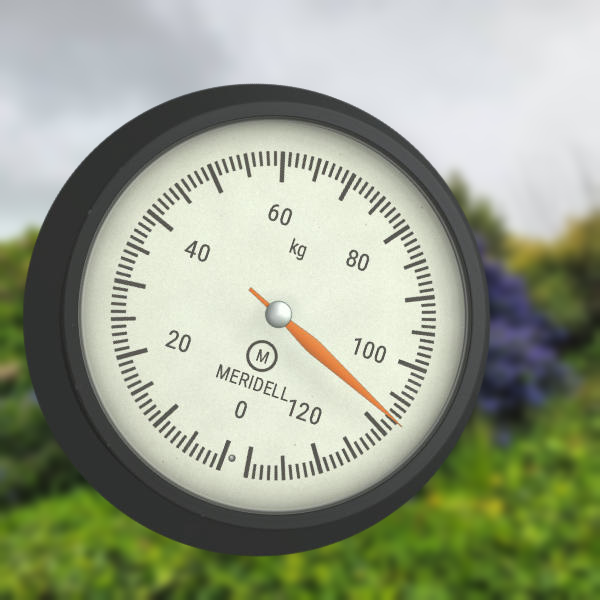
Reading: 108 kg
